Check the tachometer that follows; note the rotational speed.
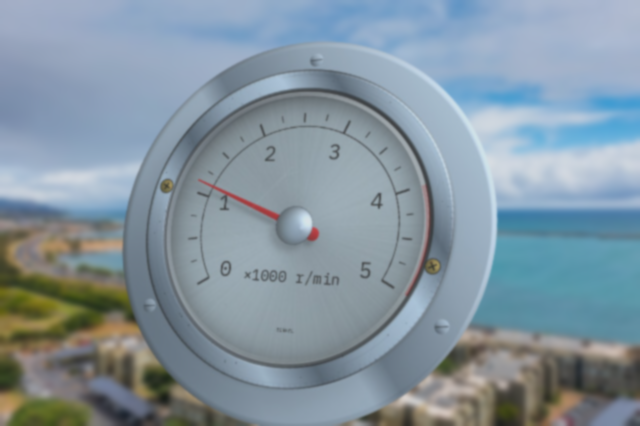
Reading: 1125 rpm
